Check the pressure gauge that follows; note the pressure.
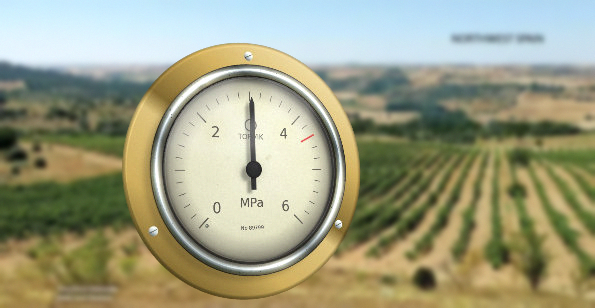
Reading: 3 MPa
